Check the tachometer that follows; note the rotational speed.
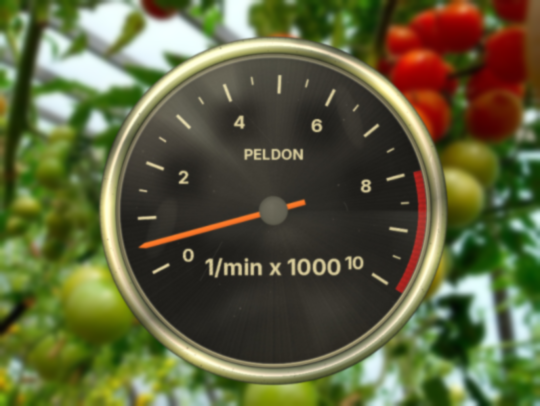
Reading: 500 rpm
